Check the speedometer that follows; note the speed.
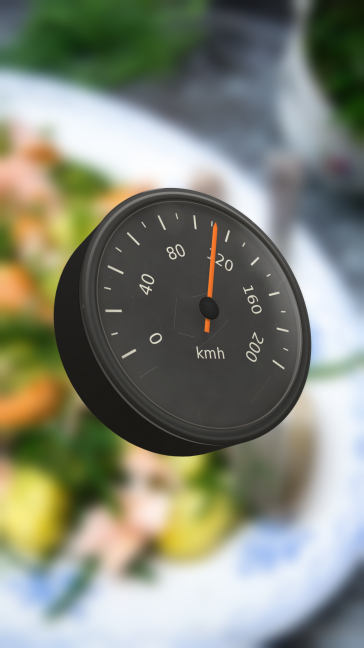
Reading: 110 km/h
